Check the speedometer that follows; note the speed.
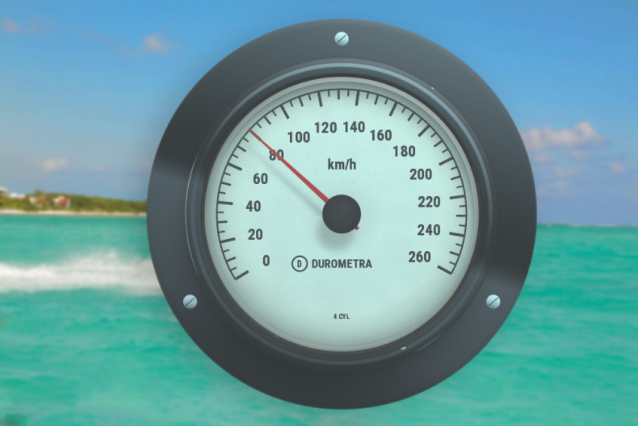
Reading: 80 km/h
